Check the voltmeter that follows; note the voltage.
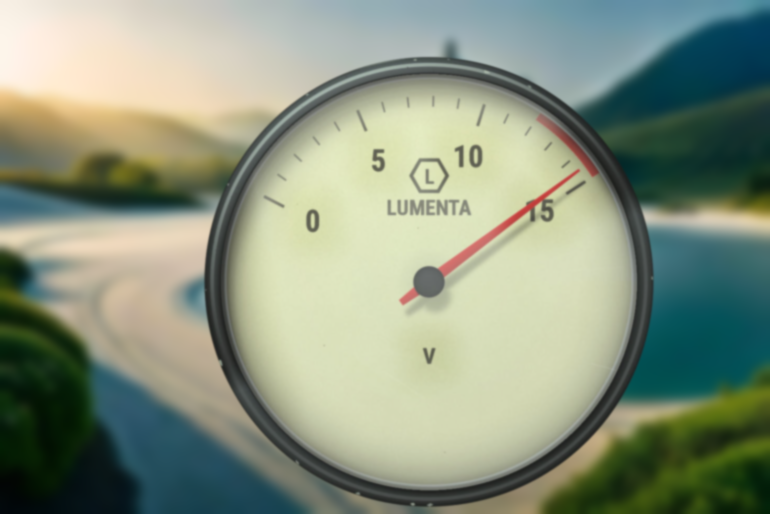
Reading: 14.5 V
